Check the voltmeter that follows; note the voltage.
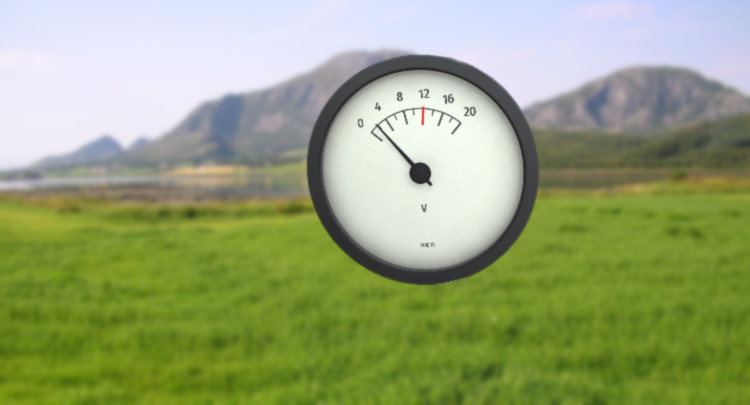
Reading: 2 V
